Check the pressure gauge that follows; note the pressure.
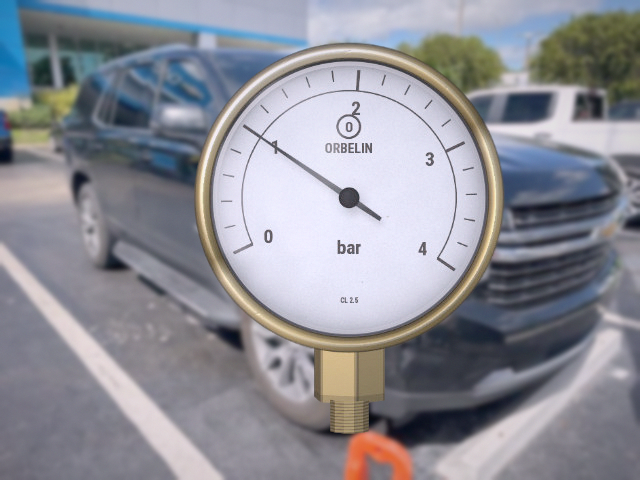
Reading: 1 bar
